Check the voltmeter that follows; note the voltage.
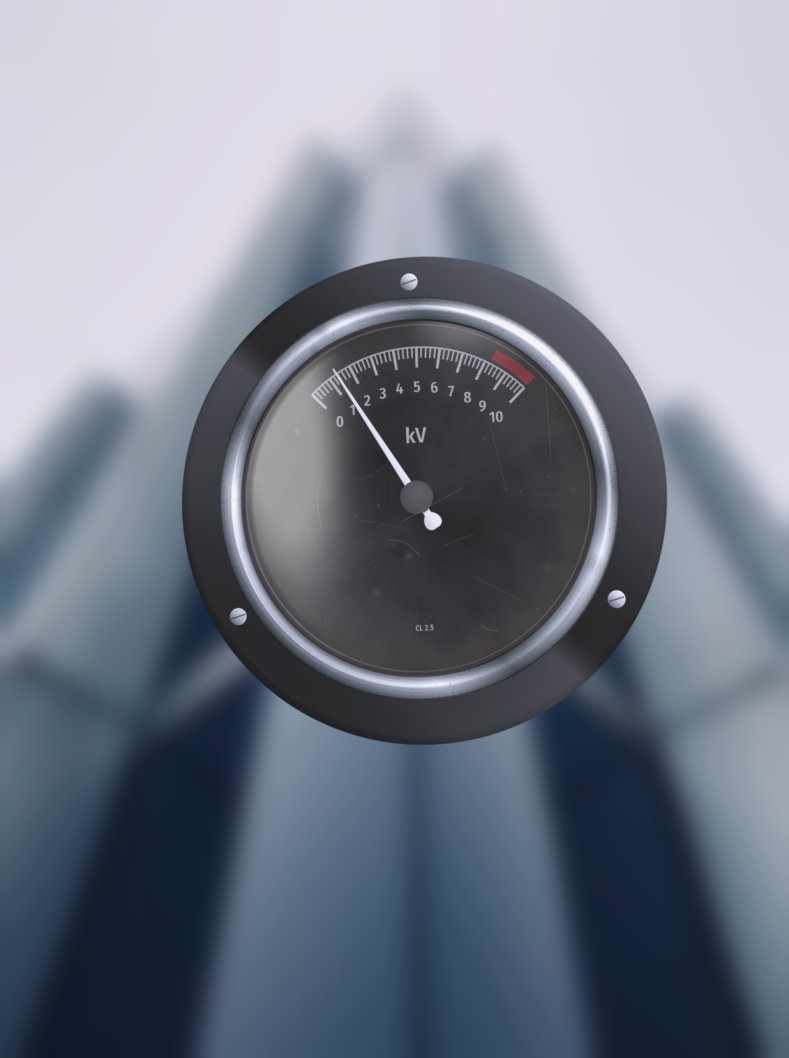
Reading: 1.4 kV
